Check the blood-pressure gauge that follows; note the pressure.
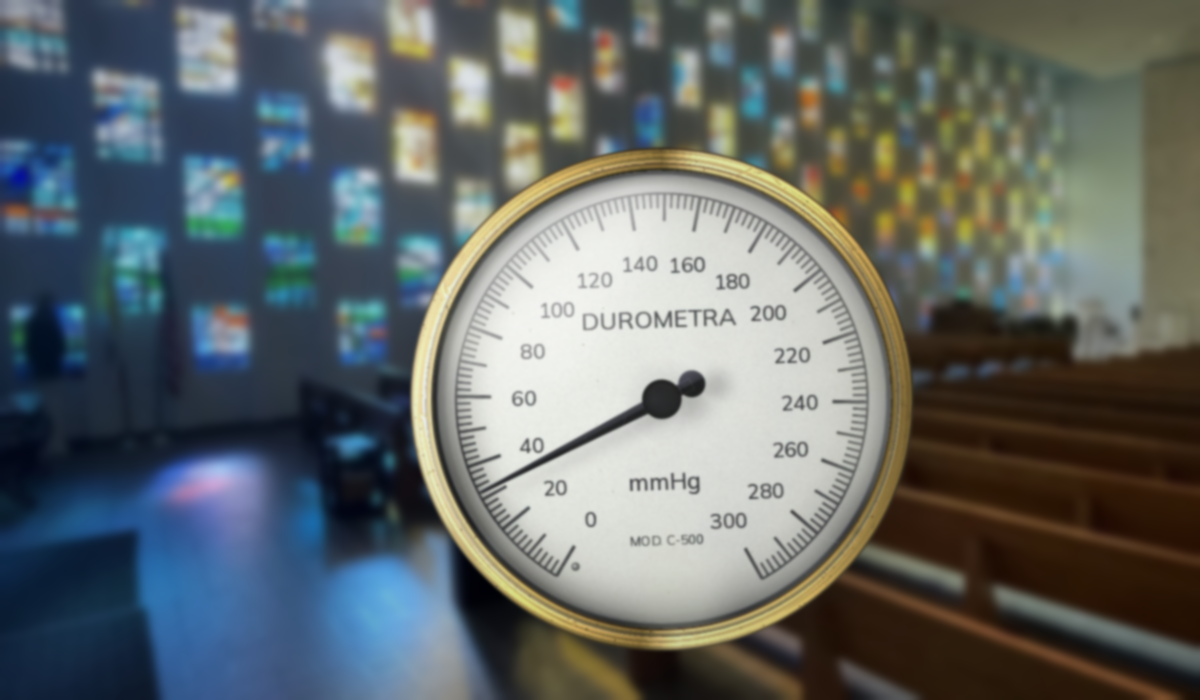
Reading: 32 mmHg
